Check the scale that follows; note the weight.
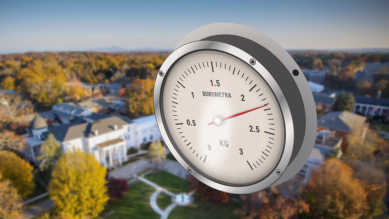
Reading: 2.2 kg
